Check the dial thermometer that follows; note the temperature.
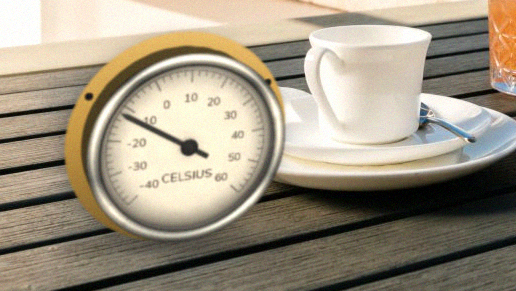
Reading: -12 °C
